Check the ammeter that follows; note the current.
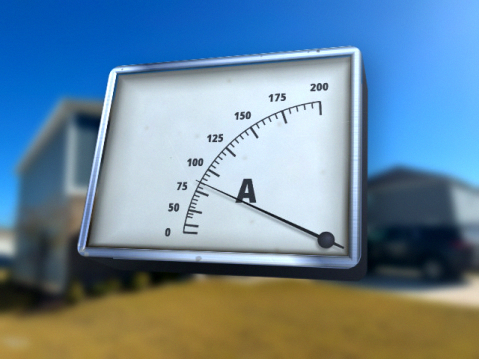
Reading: 85 A
